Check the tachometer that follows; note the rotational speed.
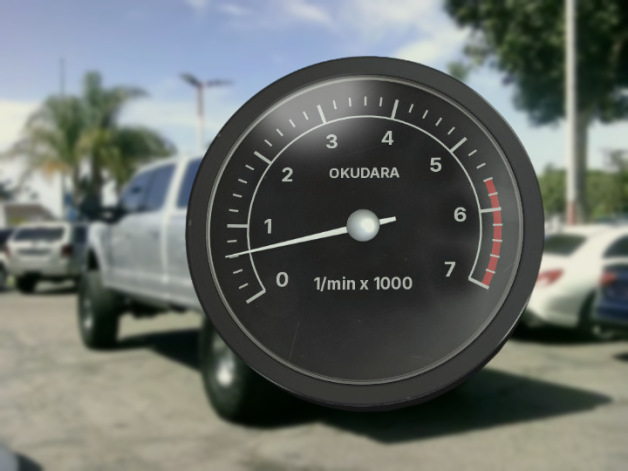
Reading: 600 rpm
